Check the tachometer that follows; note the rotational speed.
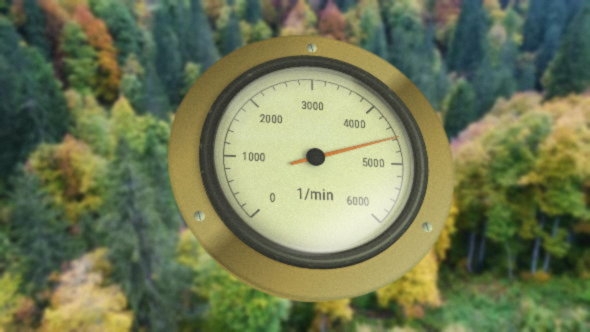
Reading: 4600 rpm
